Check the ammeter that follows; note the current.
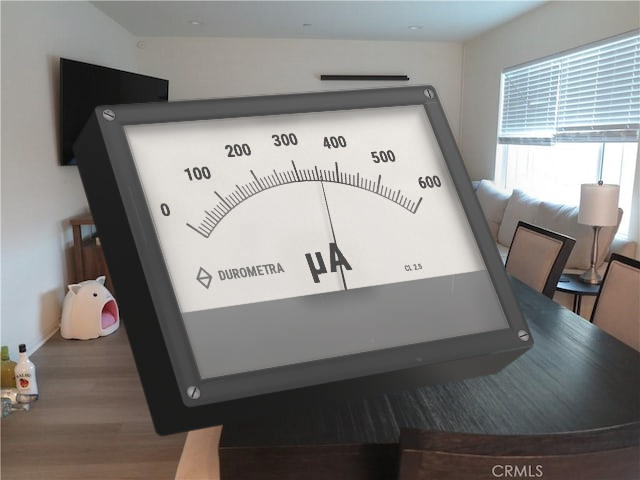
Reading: 350 µA
